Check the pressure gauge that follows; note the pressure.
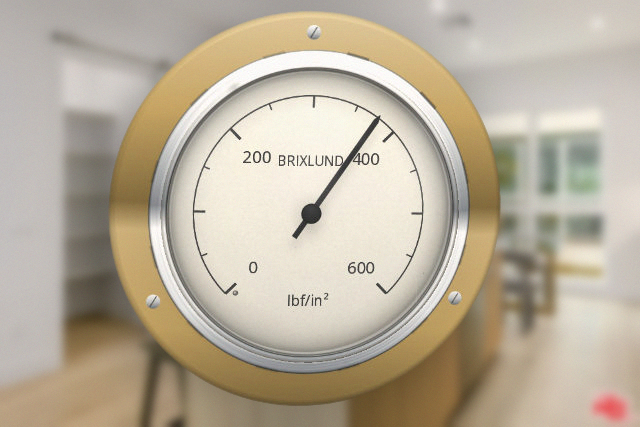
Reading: 375 psi
